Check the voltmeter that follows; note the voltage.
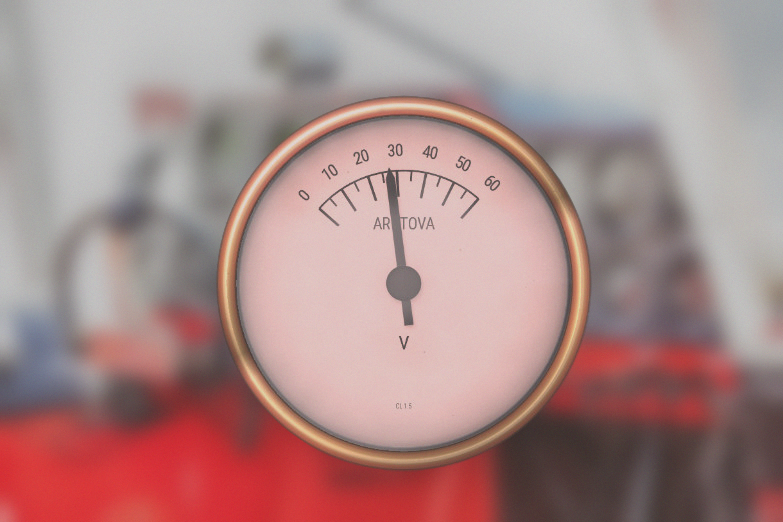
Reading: 27.5 V
